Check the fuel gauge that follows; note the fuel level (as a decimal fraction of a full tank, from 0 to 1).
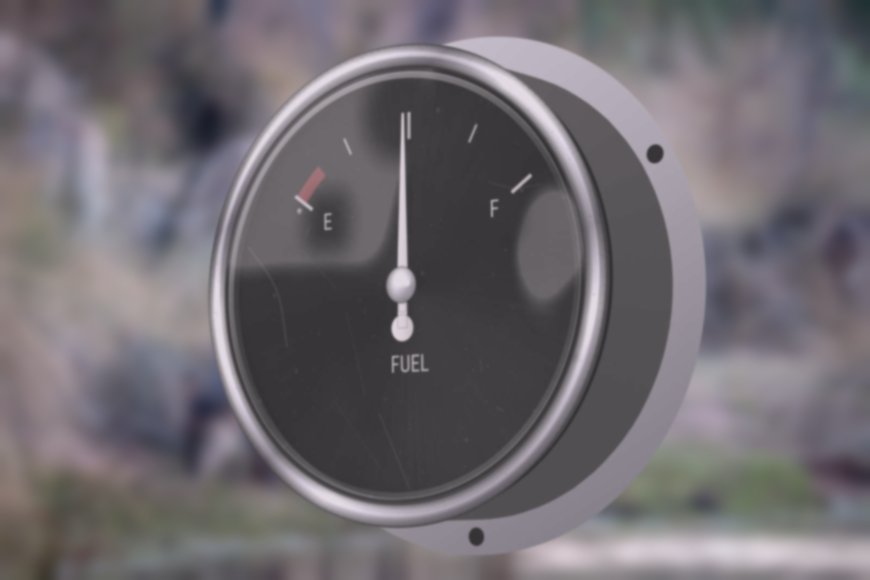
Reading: 0.5
